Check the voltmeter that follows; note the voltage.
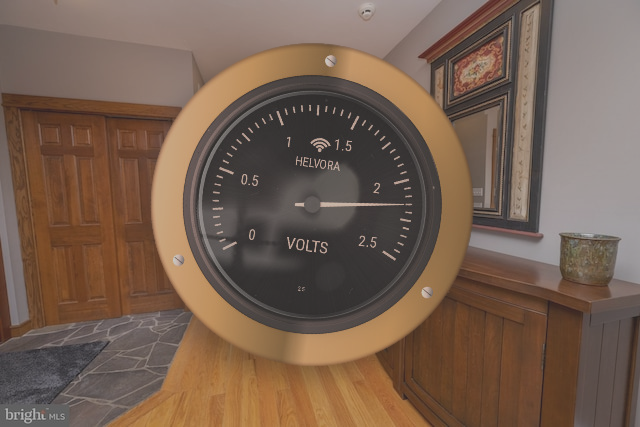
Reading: 2.15 V
